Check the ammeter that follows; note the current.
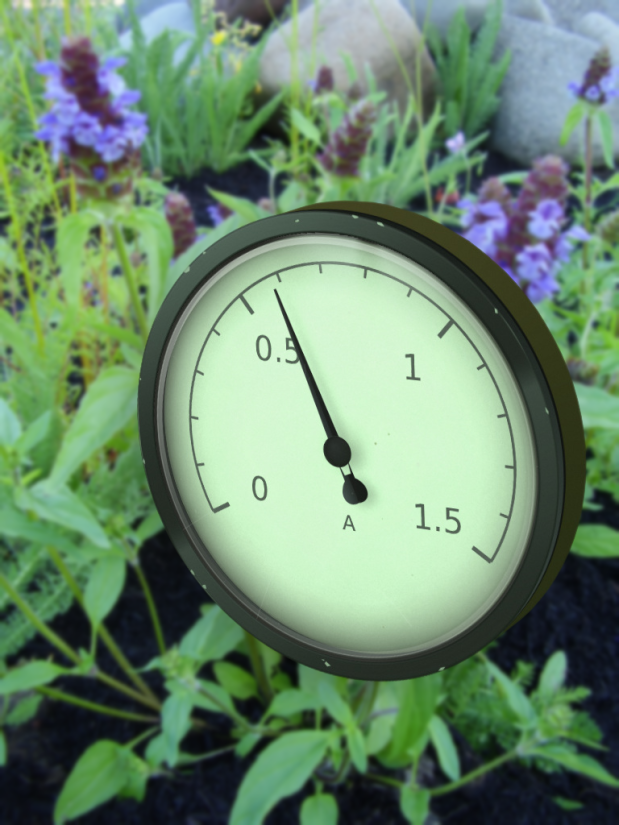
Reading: 0.6 A
